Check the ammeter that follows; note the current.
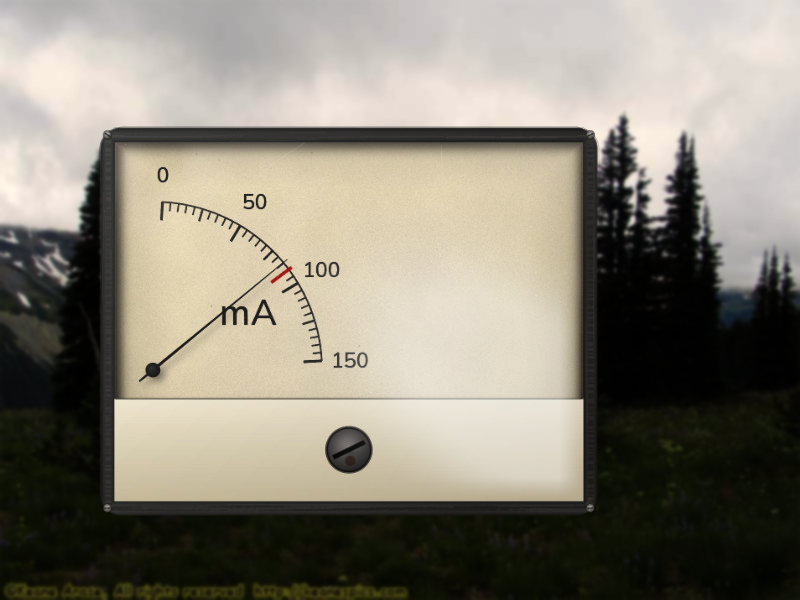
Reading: 85 mA
